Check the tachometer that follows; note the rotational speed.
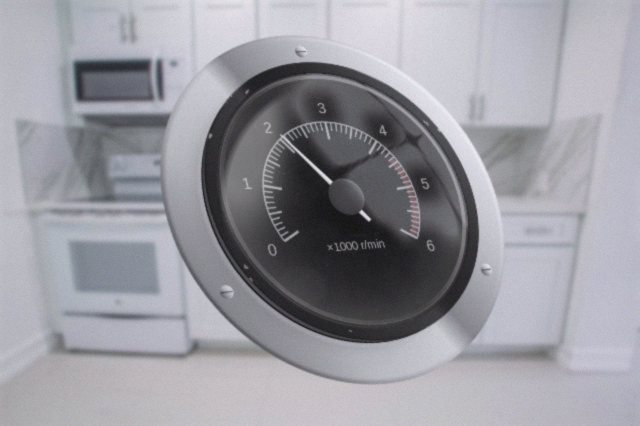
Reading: 2000 rpm
